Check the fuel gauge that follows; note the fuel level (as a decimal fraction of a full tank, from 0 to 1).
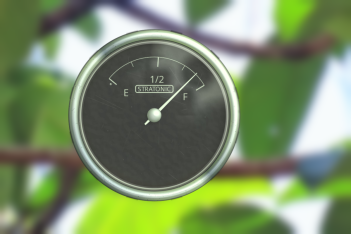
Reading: 0.875
